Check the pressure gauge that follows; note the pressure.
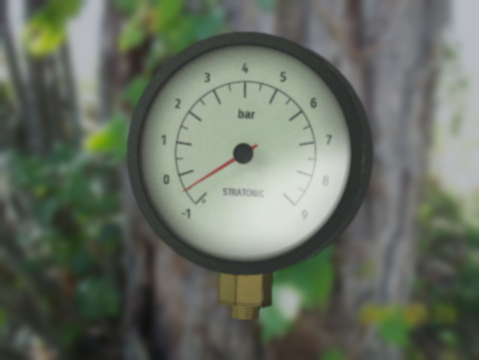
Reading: -0.5 bar
